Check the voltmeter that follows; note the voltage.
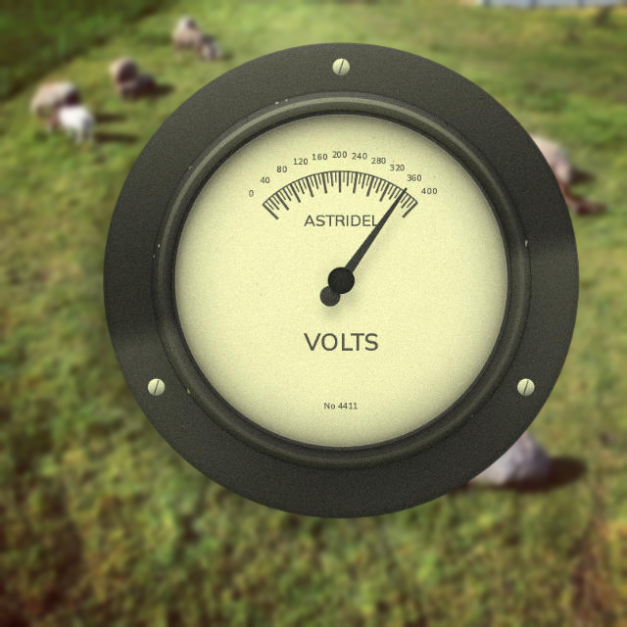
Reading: 360 V
